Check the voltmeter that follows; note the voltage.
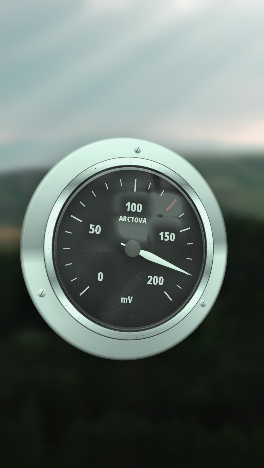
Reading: 180 mV
